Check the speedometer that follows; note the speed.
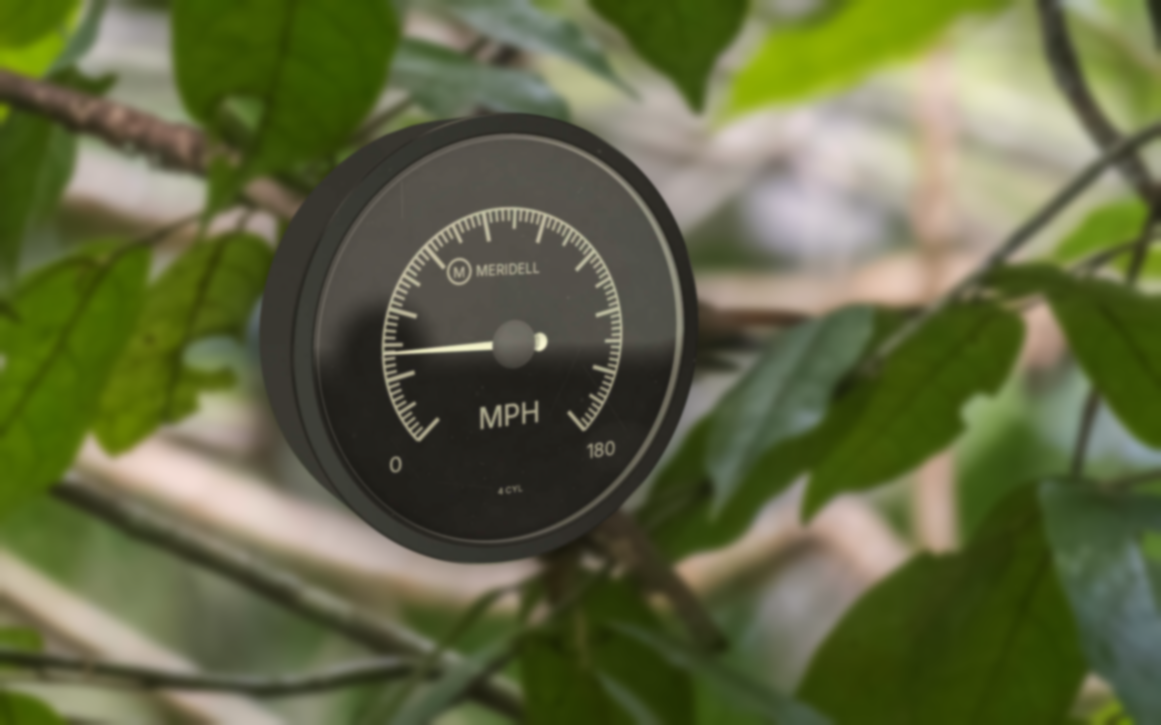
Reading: 28 mph
